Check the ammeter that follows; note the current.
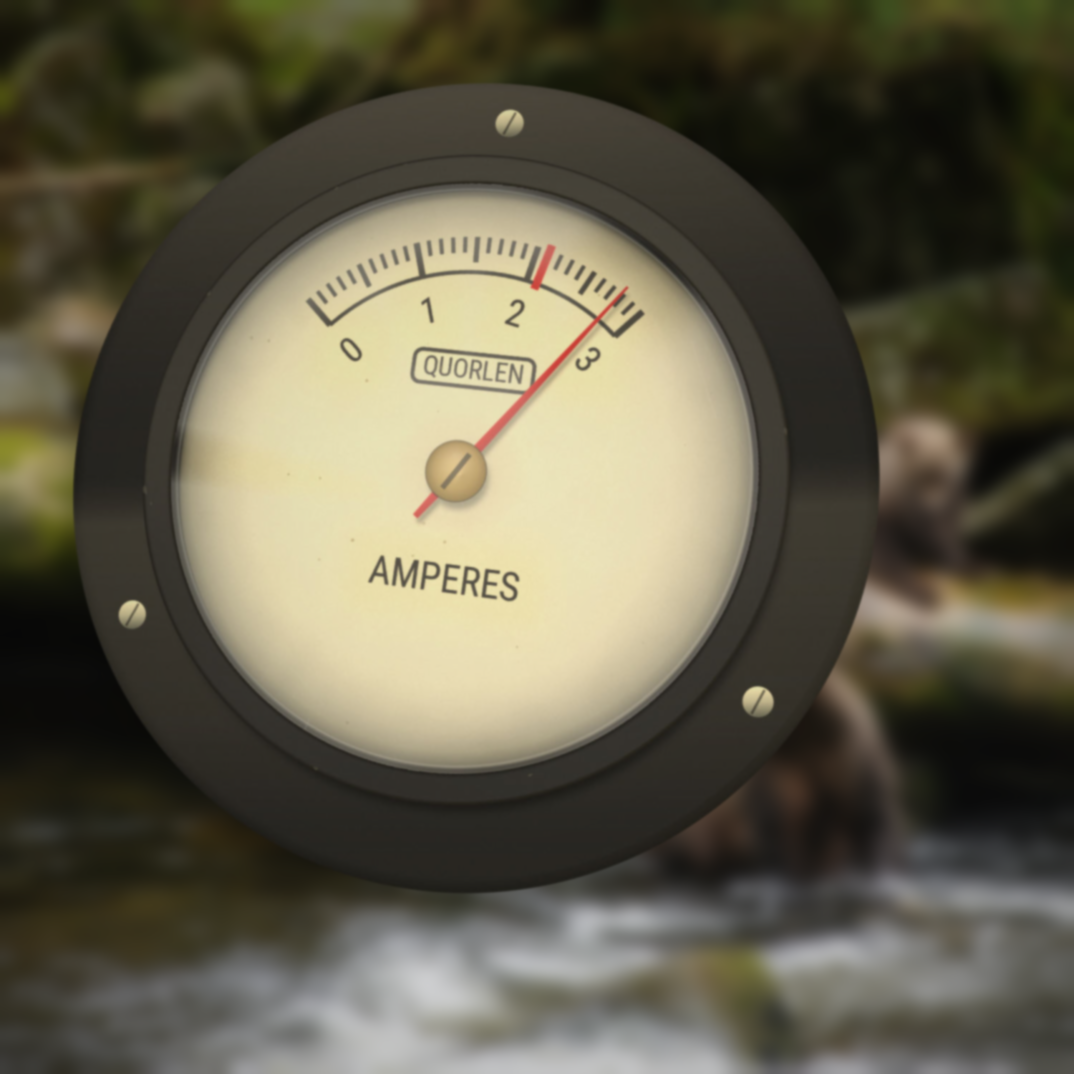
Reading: 2.8 A
